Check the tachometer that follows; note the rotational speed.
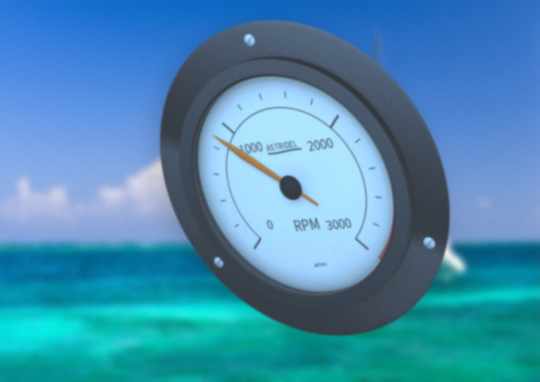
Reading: 900 rpm
